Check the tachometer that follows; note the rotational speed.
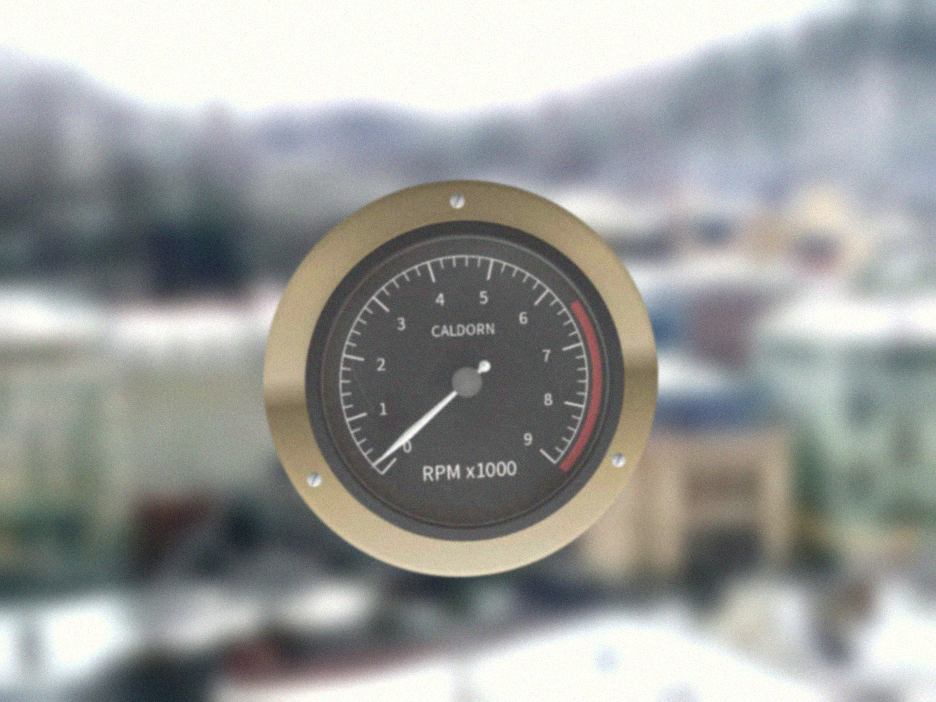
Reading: 200 rpm
